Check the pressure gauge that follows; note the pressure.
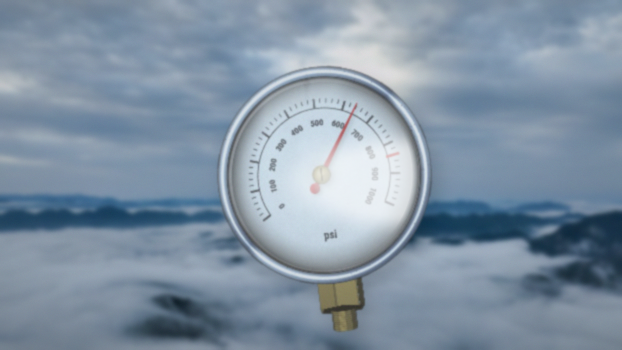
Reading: 640 psi
